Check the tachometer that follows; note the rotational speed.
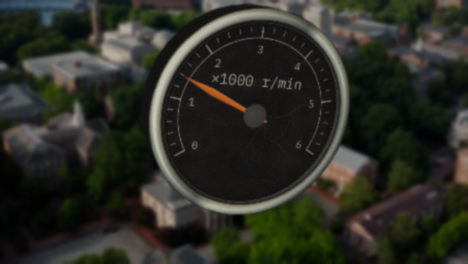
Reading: 1400 rpm
